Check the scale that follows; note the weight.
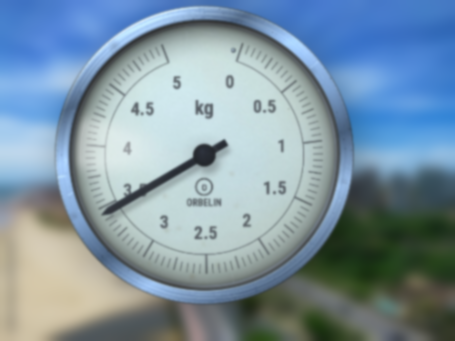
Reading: 3.45 kg
